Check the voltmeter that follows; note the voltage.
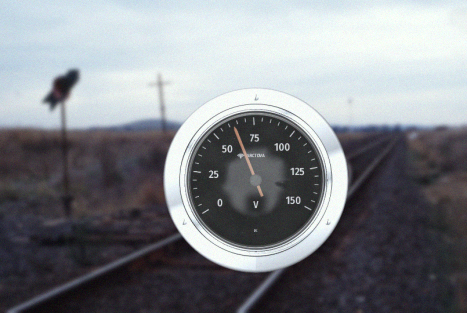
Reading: 62.5 V
